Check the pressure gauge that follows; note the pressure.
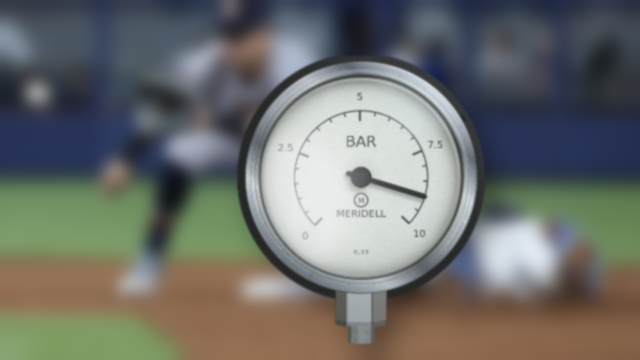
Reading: 9 bar
